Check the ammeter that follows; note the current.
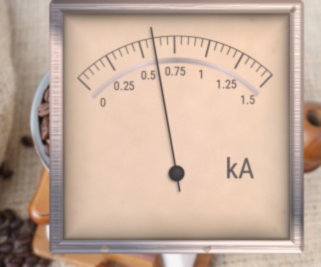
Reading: 0.6 kA
